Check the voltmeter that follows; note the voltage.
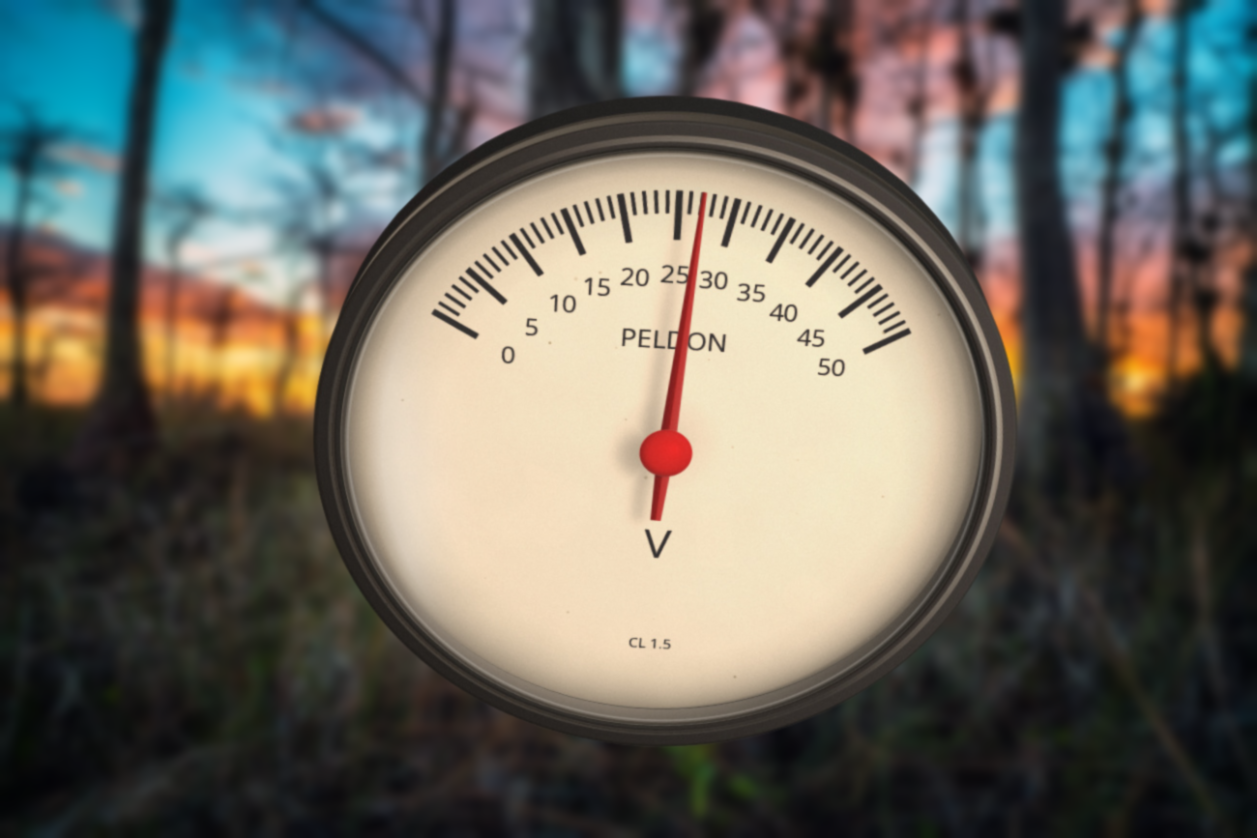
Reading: 27 V
